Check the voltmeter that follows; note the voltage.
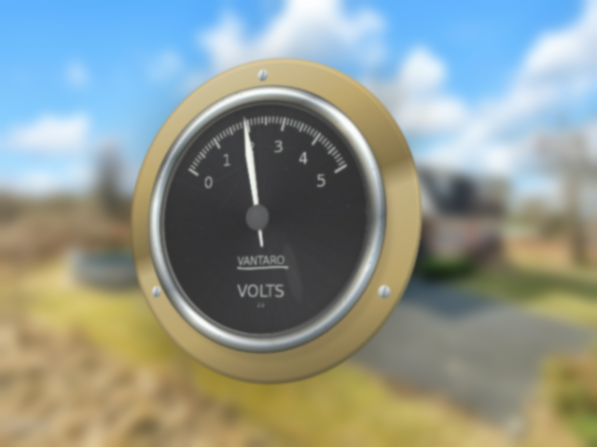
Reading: 2 V
